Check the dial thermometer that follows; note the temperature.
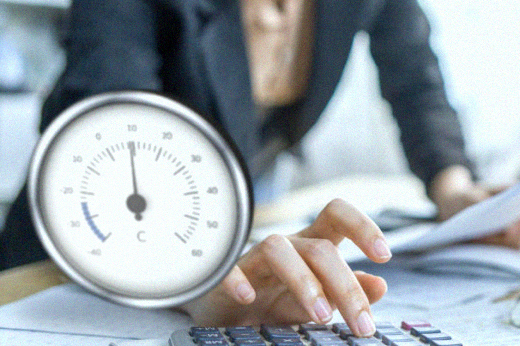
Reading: 10 °C
